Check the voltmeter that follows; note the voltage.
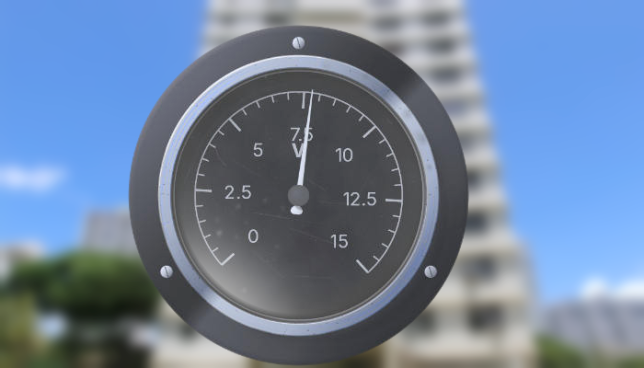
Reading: 7.75 V
